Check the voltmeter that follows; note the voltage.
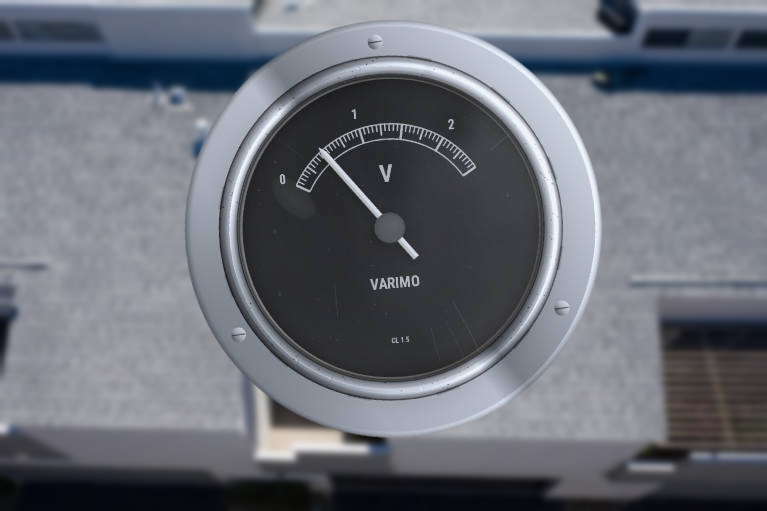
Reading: 0.5 V
